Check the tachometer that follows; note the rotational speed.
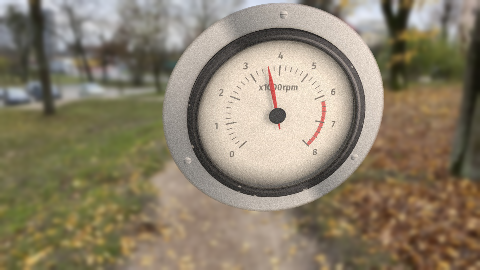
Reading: 3600 rpm
